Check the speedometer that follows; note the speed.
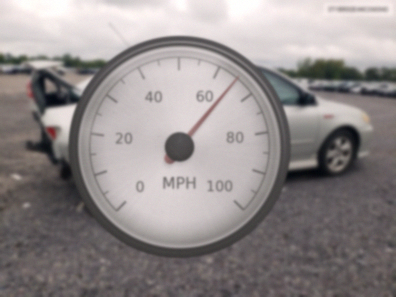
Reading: 65 mph
